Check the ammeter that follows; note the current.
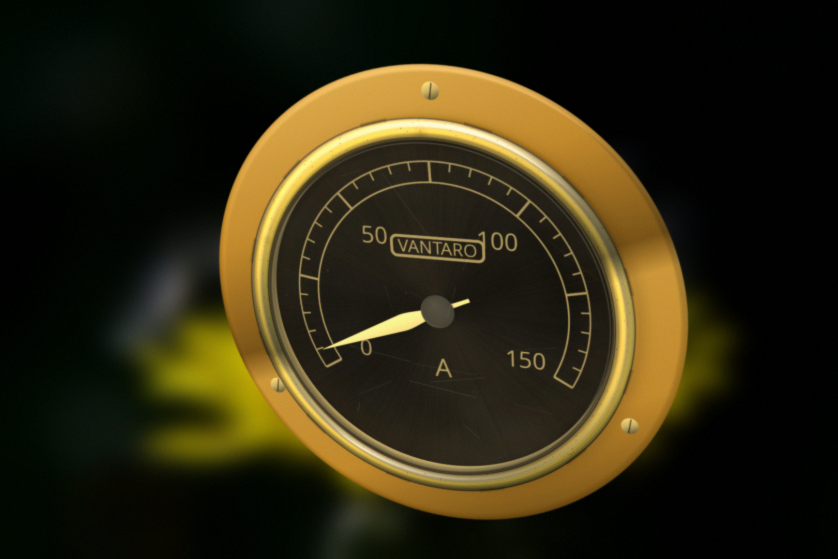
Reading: 5 A
